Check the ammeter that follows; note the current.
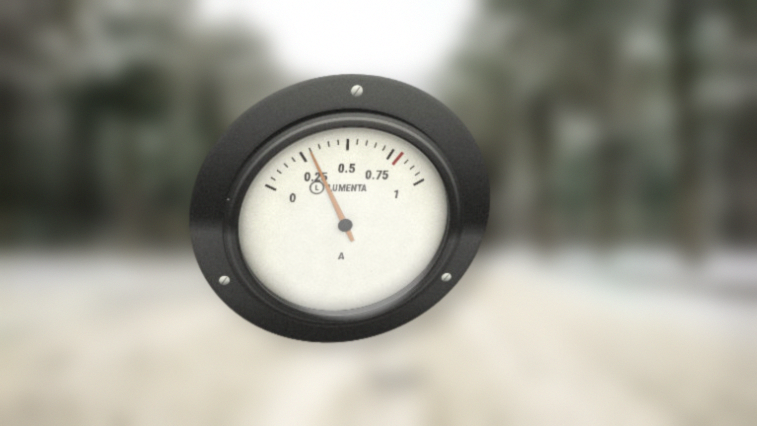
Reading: 0.3 A
